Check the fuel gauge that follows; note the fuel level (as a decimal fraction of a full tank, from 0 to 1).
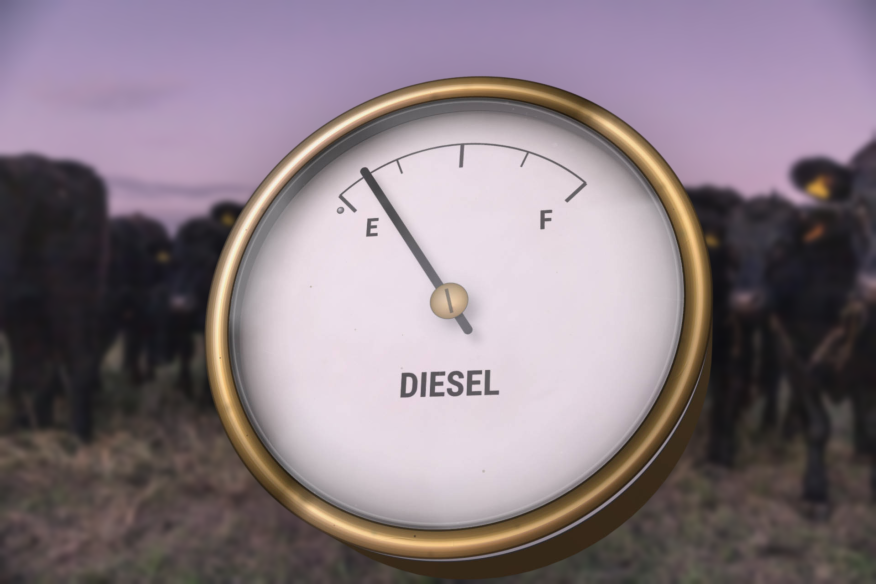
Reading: 0.125
